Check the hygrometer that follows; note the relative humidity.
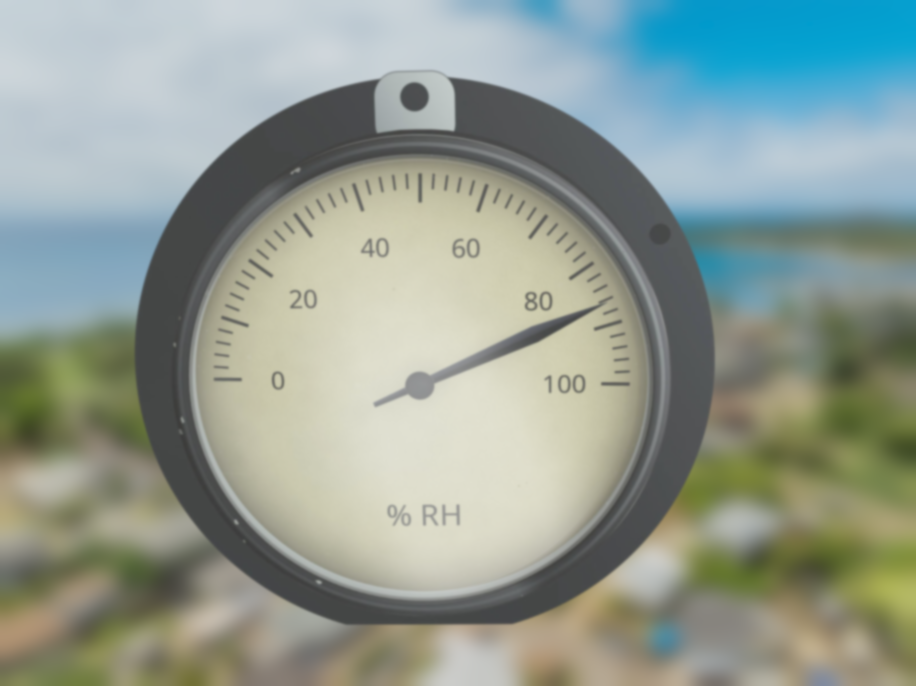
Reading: 86 %
